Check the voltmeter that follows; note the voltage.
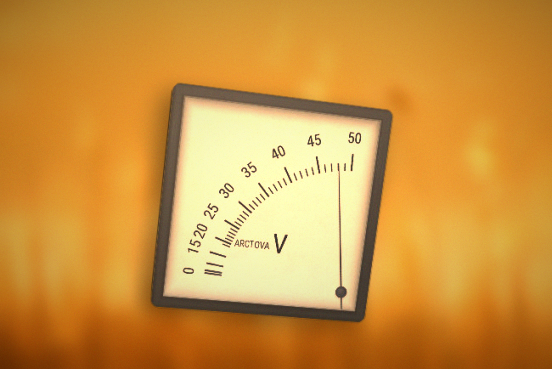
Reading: 48 V
